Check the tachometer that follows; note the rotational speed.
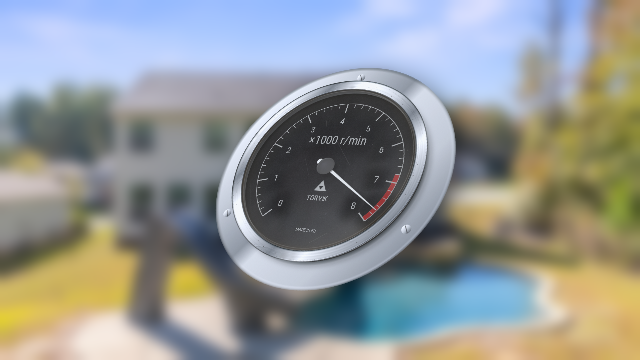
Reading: 7700 rpm
